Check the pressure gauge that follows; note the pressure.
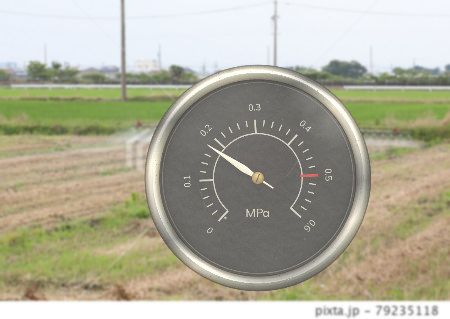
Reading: 0.18 MPa
